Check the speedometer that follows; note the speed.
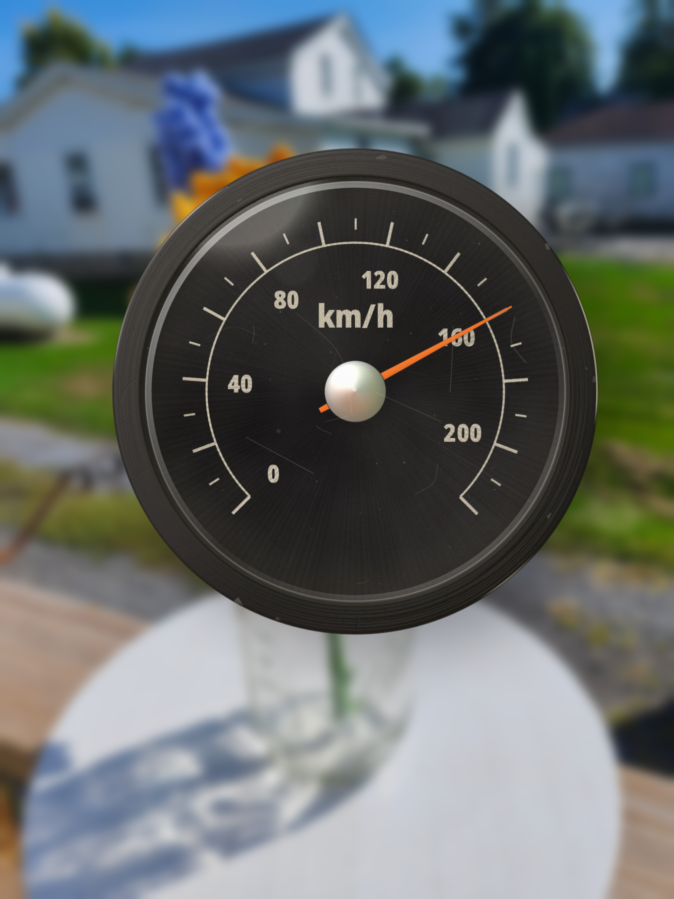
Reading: 160 km/h
